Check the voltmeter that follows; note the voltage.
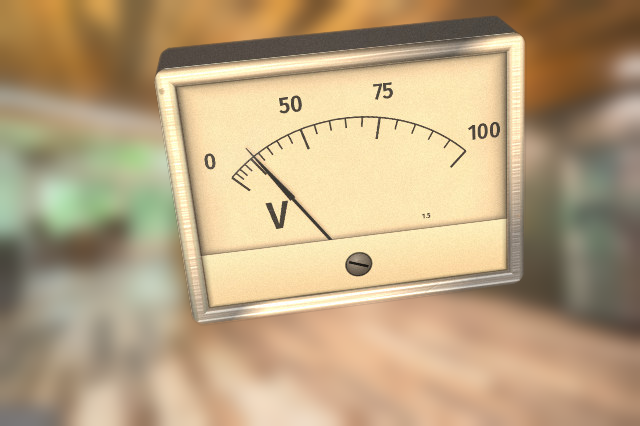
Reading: 27.5 V
